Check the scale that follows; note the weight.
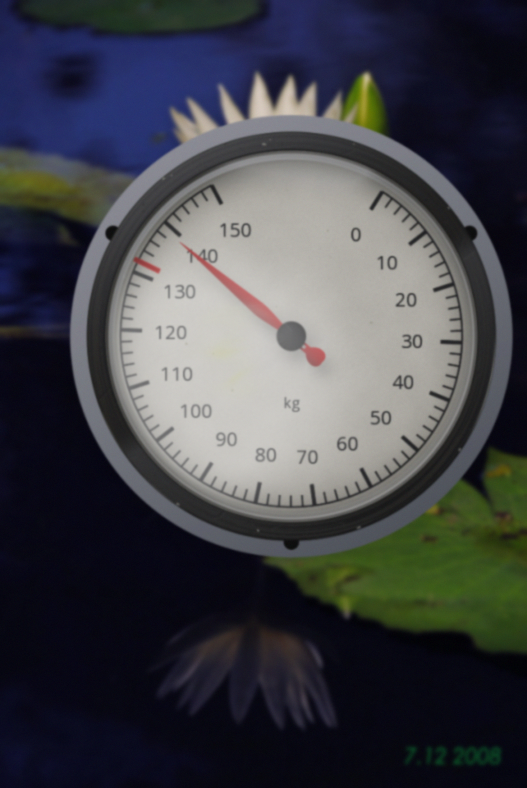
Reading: 139 kg
